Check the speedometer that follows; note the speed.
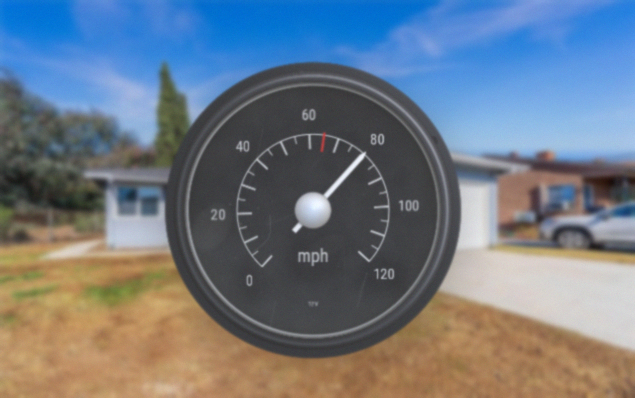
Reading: 80 mph
